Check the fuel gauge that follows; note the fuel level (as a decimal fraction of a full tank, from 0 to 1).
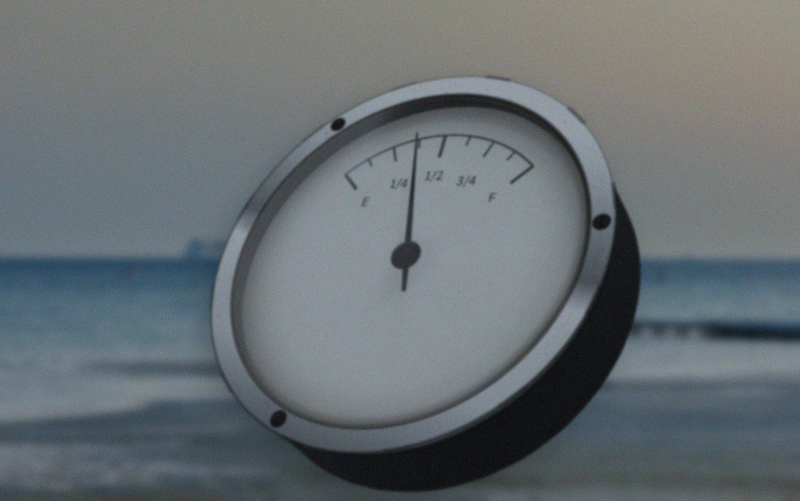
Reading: 0.375
